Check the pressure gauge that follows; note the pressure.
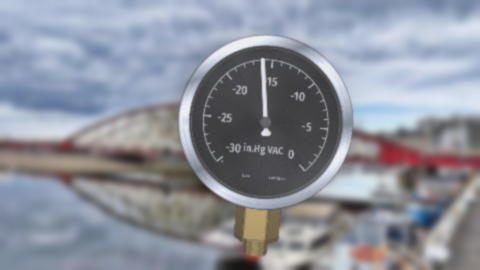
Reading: -16 inHg
